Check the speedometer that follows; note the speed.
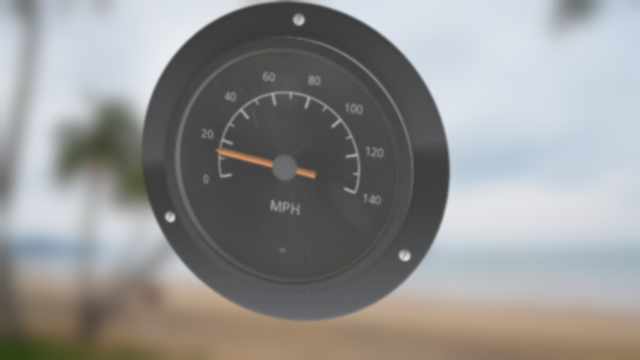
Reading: 15 mph
